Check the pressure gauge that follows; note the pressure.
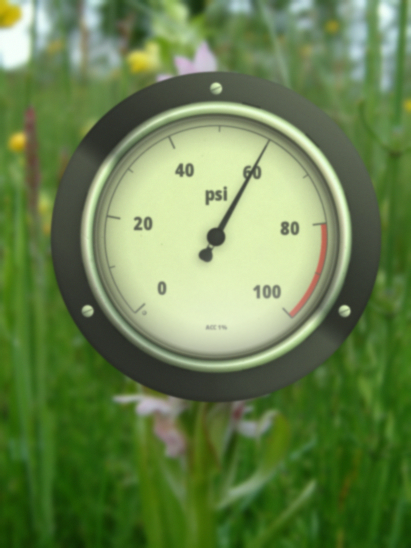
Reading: 60 psi
